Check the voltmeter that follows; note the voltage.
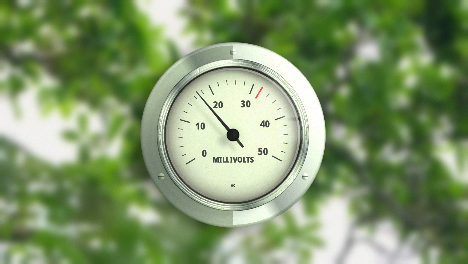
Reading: 17 mV
